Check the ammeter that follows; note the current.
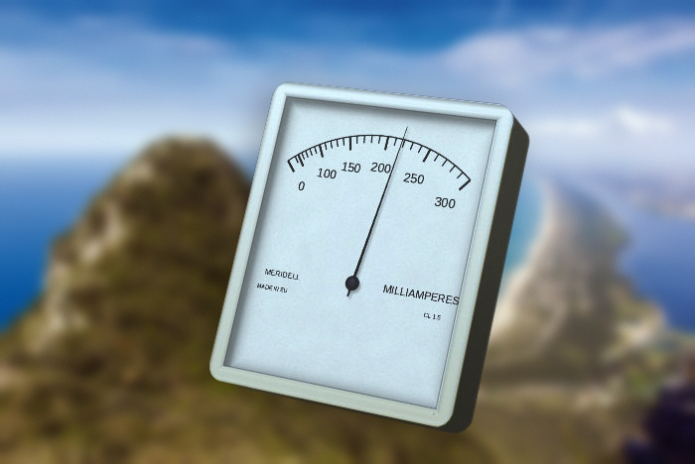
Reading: 220 mA
